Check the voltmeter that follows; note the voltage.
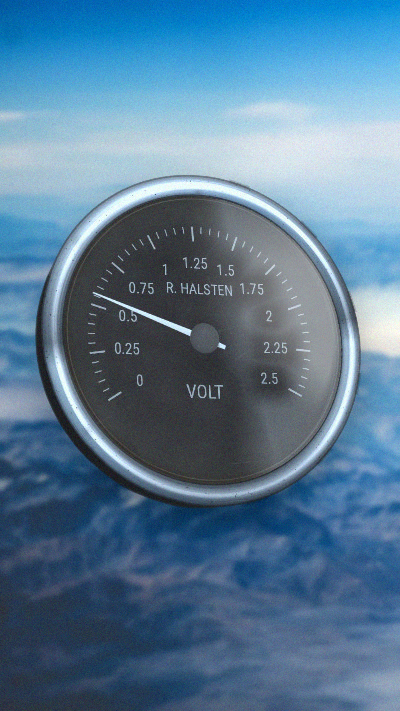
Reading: 0.55 V
